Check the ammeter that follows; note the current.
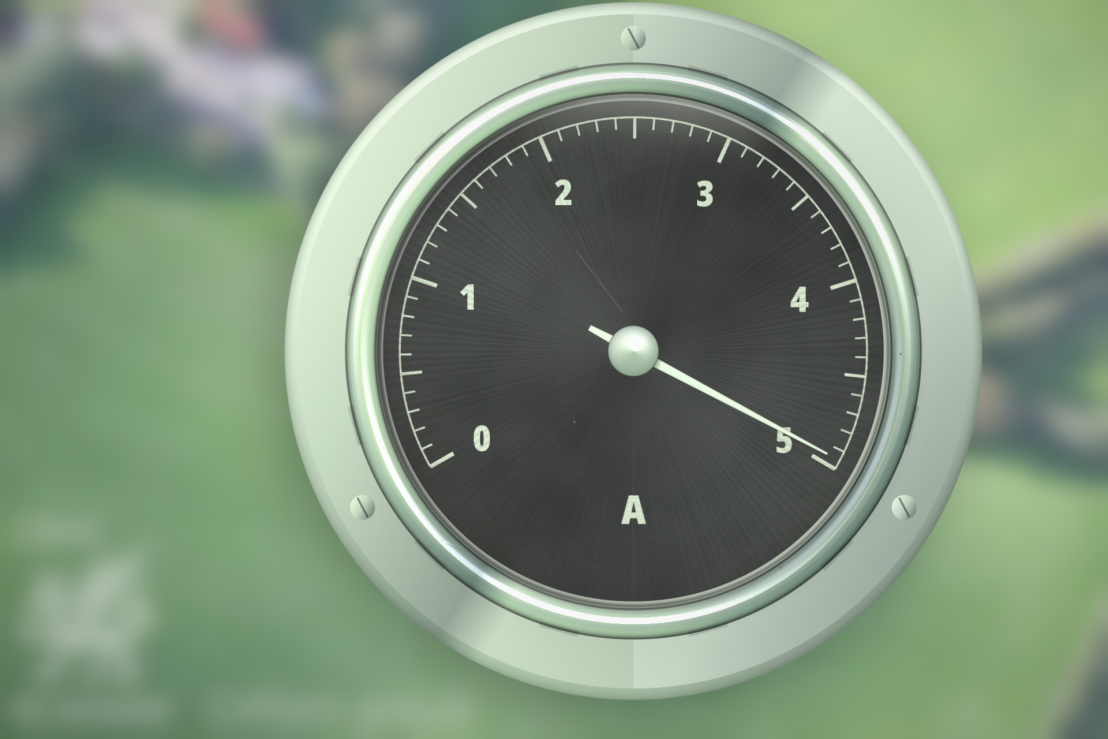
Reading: 4.95 A
